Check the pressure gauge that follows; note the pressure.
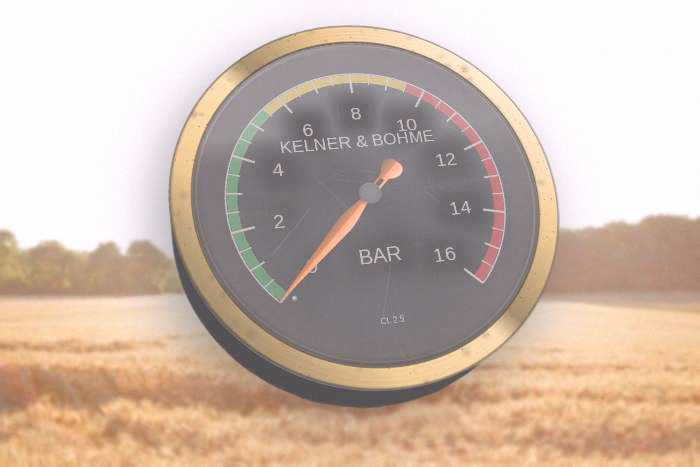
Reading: 0 bar
